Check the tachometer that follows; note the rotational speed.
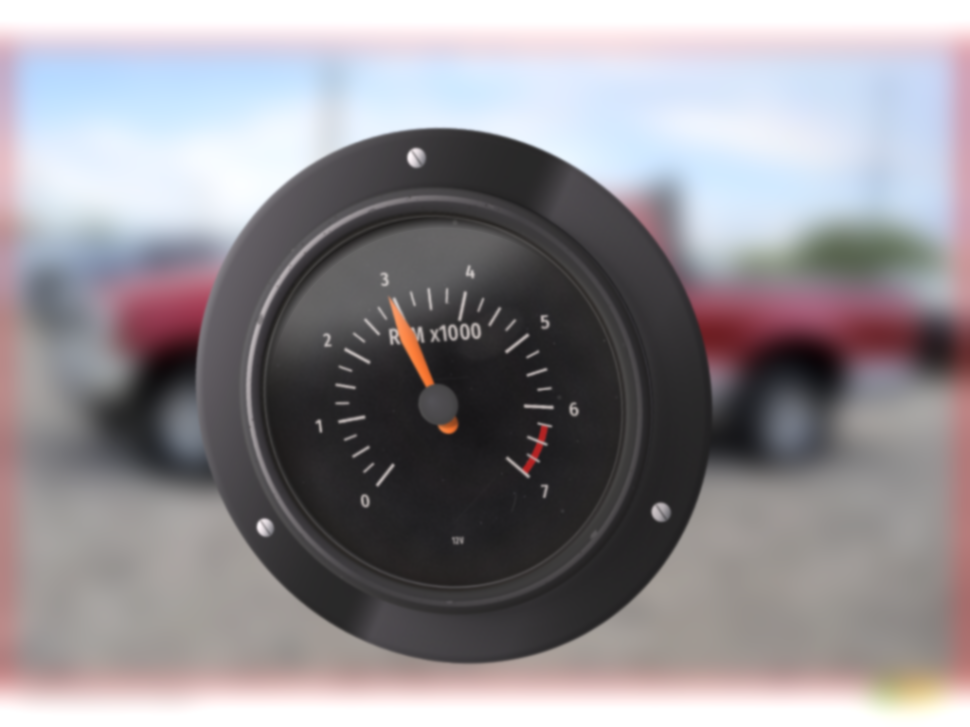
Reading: 3000 rpm
